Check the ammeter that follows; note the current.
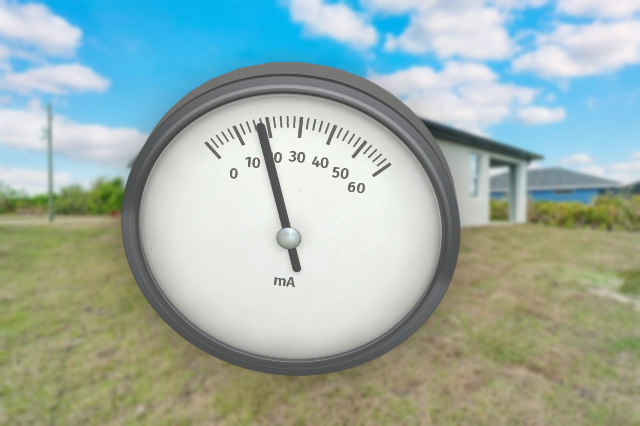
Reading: 18 mA
